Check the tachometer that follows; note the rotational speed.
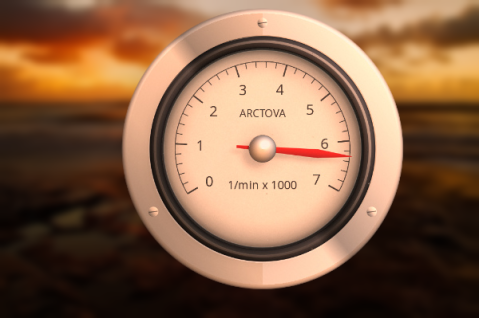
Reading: 6300 rpm
